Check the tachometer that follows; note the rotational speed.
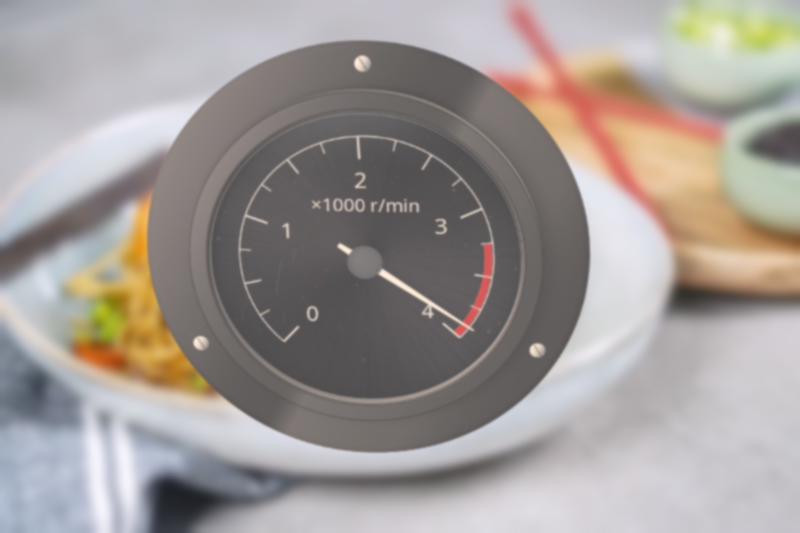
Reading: 3875 rpm
